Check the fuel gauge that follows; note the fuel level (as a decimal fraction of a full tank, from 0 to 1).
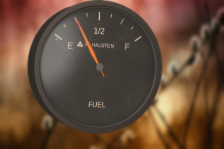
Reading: 0.25
